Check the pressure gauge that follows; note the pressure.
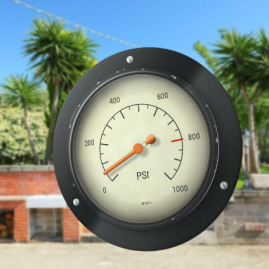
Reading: 50 psi
